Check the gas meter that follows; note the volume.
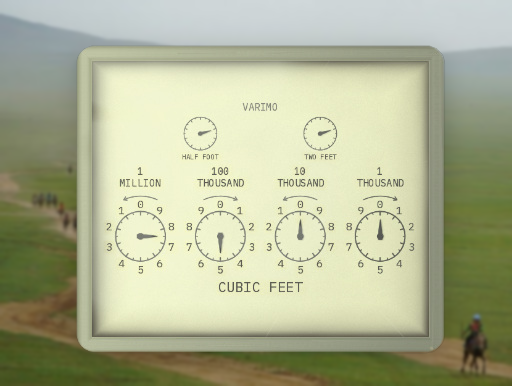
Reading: 750000 ft³
